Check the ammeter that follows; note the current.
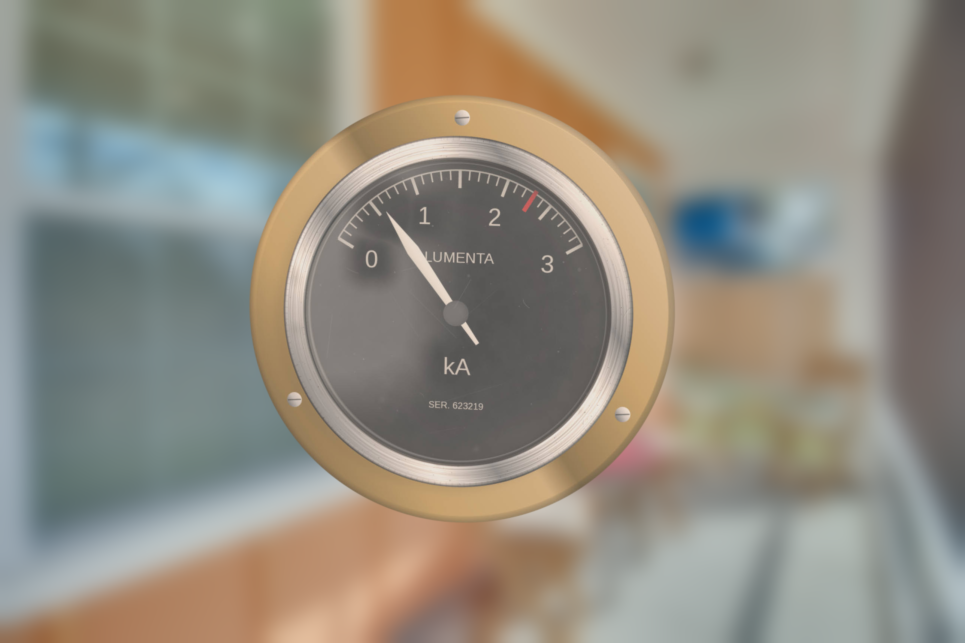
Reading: 0.6 kA
